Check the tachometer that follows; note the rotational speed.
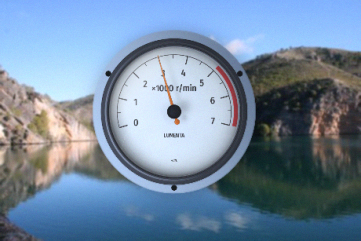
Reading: 3000 rpm
